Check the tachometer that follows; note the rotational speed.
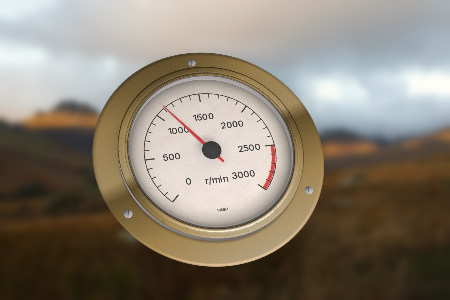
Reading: 1100 rpm
